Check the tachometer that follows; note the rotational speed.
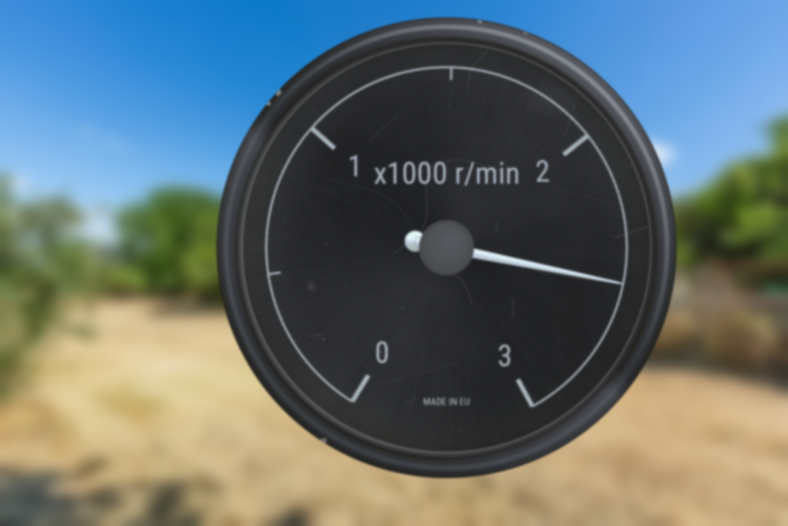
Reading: 2500 rpm
